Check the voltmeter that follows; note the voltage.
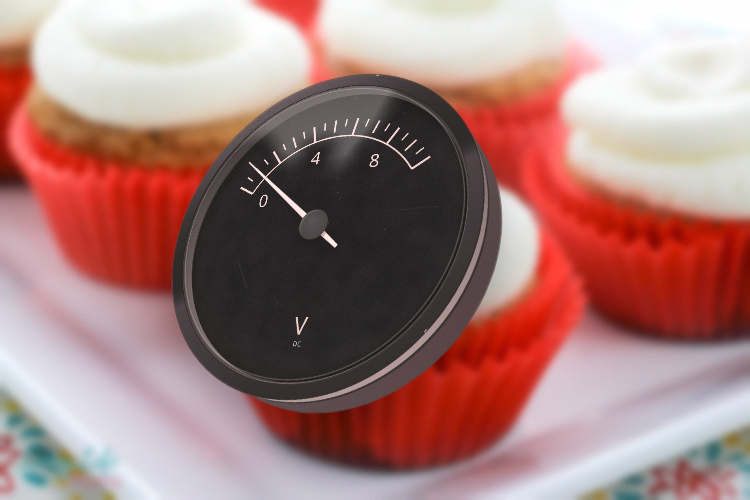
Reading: 1 V
